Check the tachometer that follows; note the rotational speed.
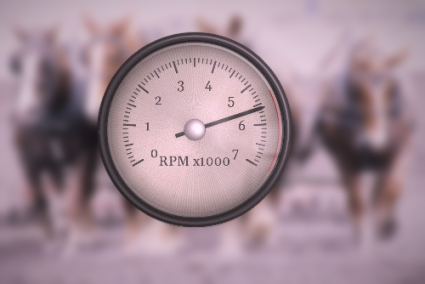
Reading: 5600 rpm
